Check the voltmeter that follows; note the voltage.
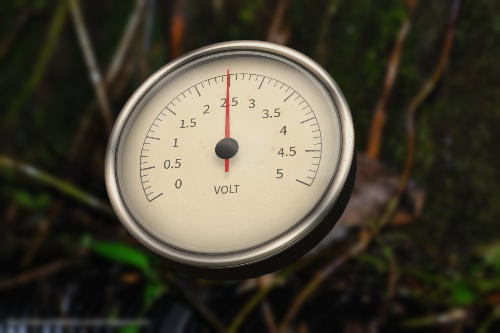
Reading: 2.5 V
